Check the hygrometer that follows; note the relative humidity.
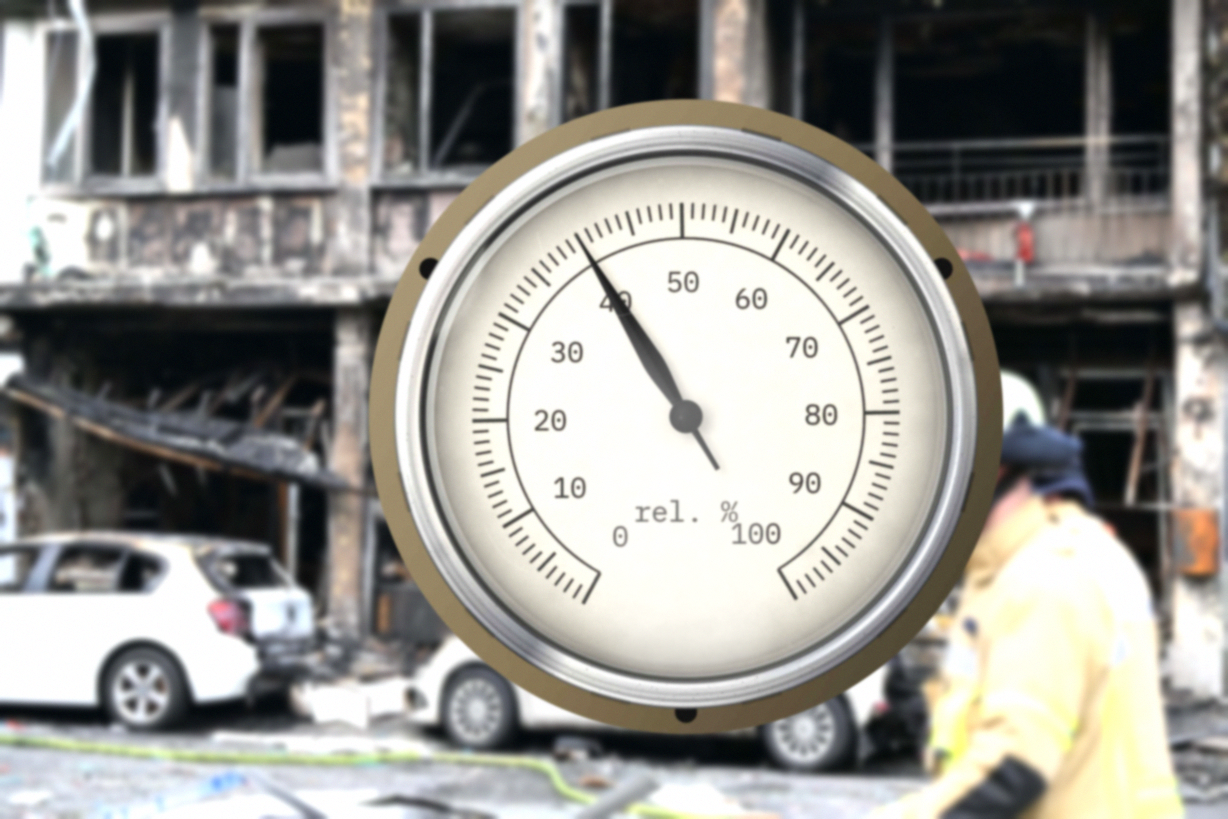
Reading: 40 %
